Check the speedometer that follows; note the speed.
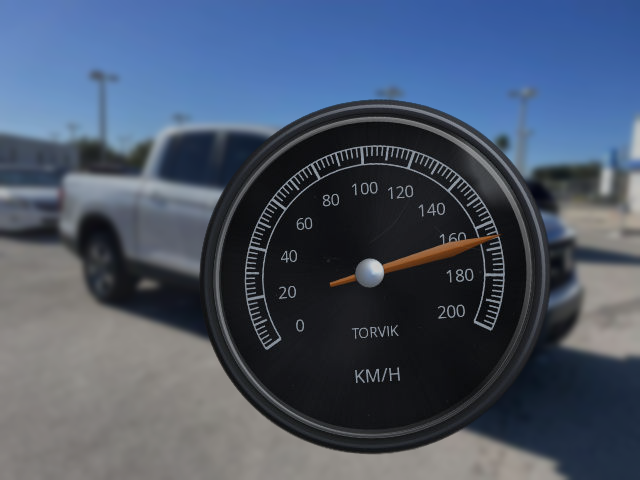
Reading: 166 km/h
